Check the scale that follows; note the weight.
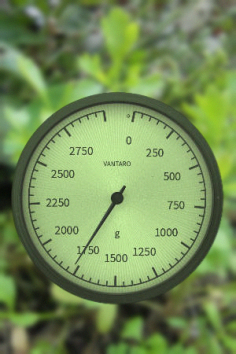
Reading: 1775 g
